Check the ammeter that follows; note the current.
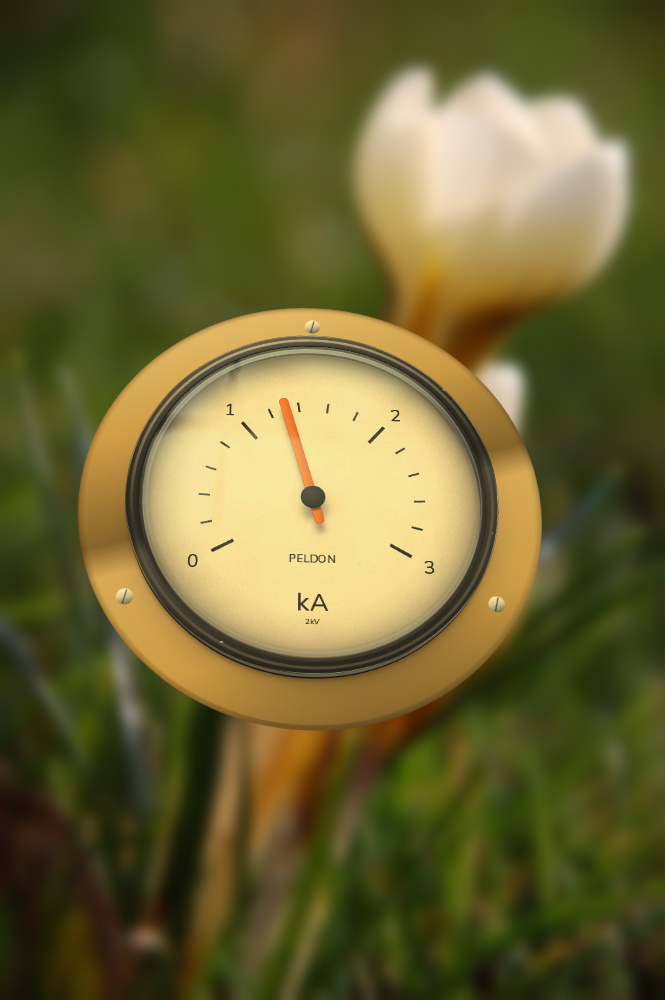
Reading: 1.3 kA
